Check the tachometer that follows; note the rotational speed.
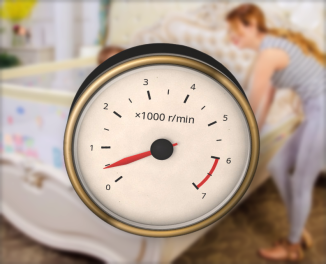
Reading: 500 rpm
